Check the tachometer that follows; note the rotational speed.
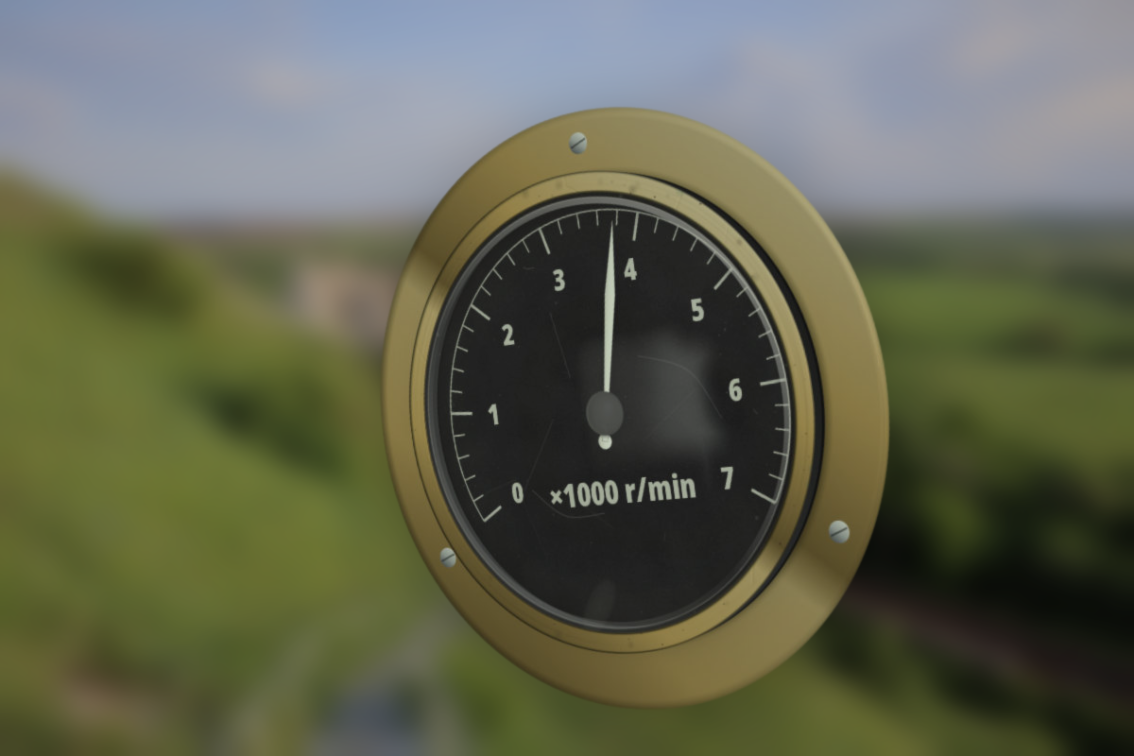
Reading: 3800 rpm
